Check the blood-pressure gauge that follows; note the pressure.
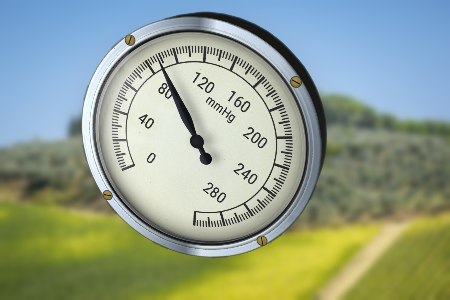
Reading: 90 mmHg
